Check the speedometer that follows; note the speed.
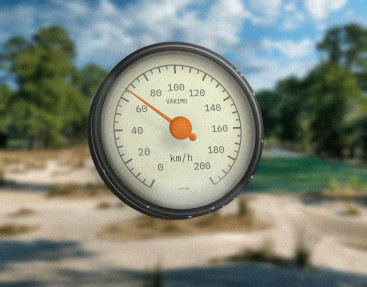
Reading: 65 km/h
